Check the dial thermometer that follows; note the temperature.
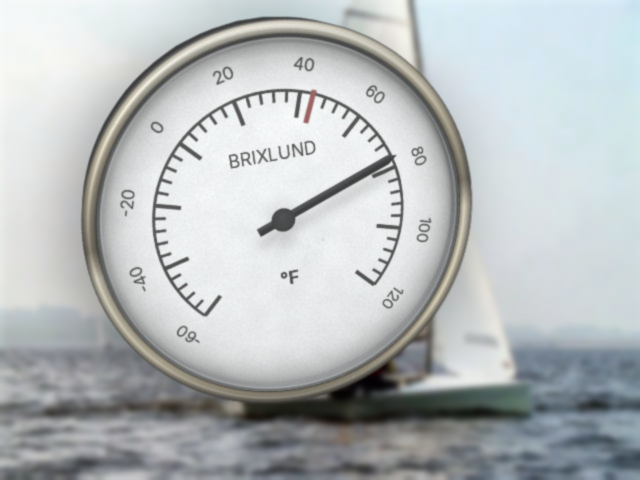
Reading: 76 °F
